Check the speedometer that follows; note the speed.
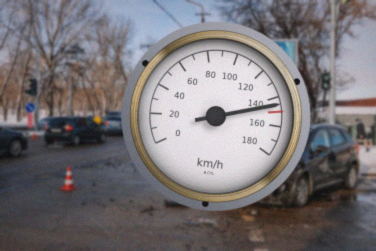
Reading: 145 km/h
